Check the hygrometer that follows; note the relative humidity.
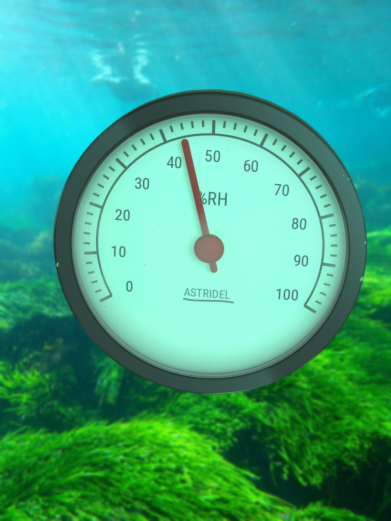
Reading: 44 %
